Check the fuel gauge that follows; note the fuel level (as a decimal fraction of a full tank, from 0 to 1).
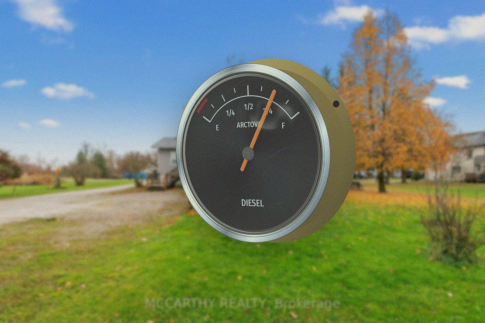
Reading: 0.75
